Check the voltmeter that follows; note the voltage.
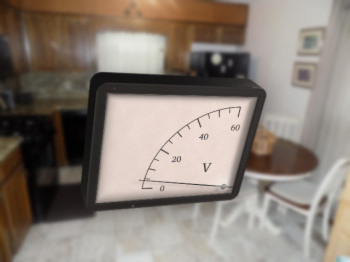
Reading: 5 V
